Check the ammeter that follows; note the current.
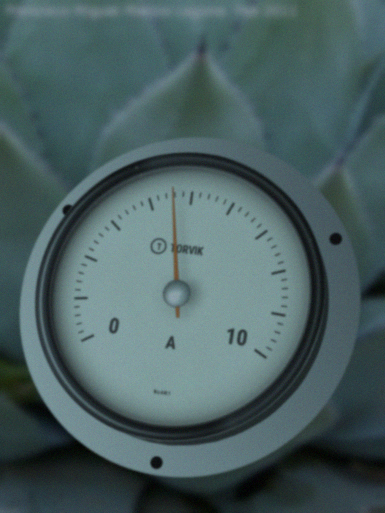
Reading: 4.6 A
